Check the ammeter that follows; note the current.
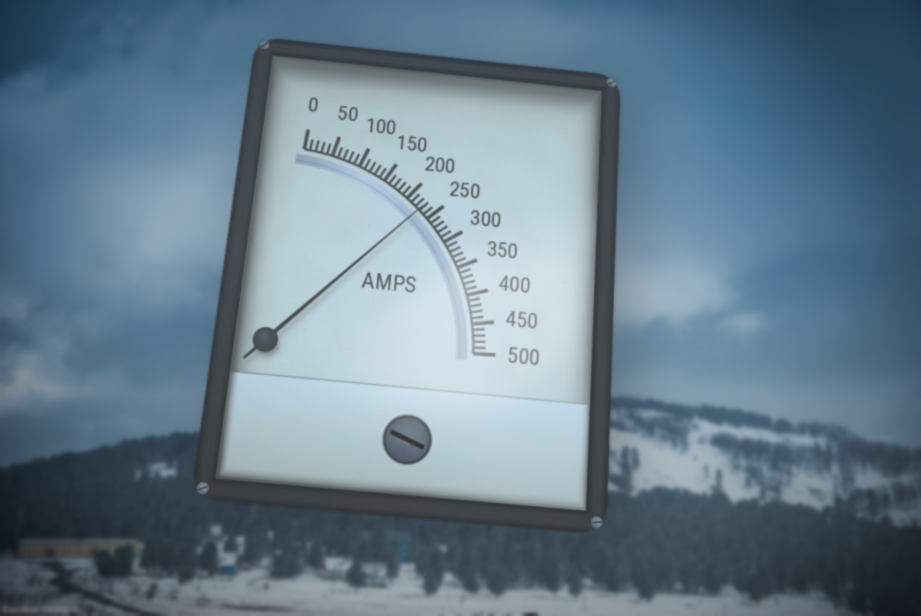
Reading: 230 A
